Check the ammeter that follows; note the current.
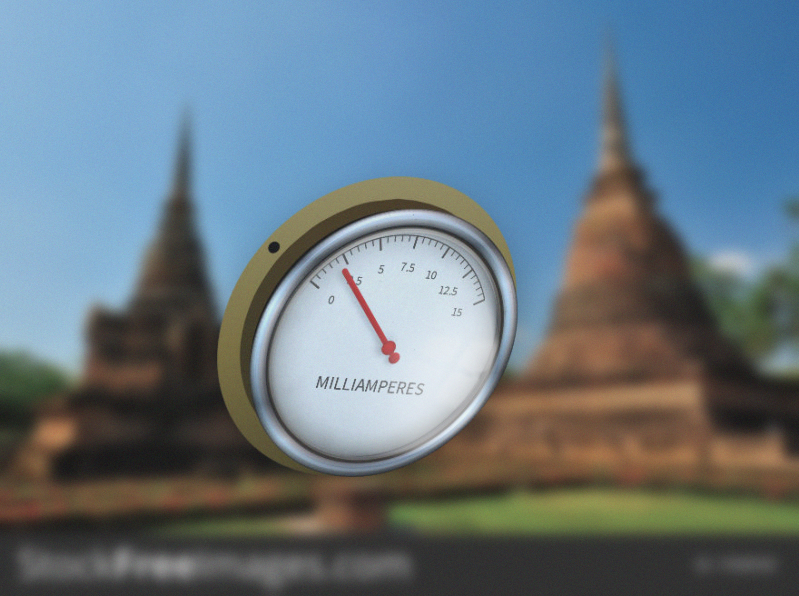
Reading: 2 mA
